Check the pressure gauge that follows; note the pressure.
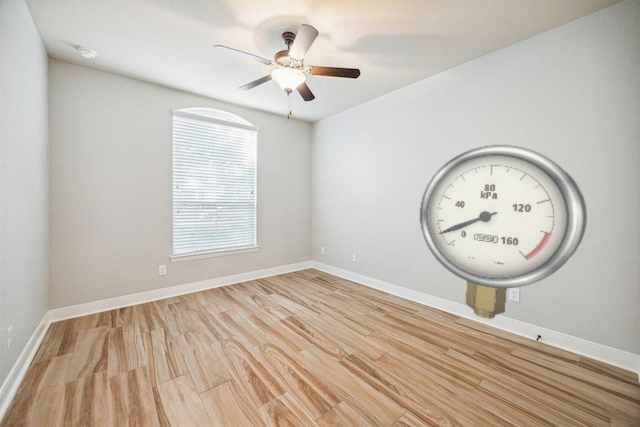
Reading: 10 kPa
